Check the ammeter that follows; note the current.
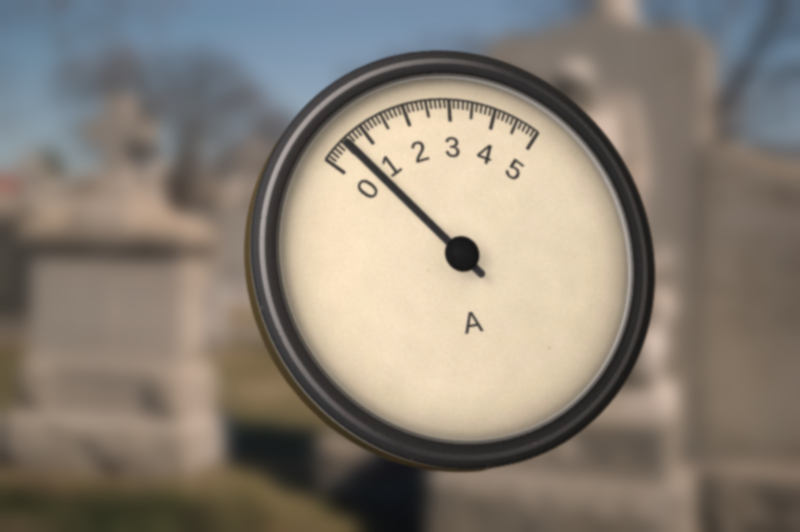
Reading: 0.5 A
